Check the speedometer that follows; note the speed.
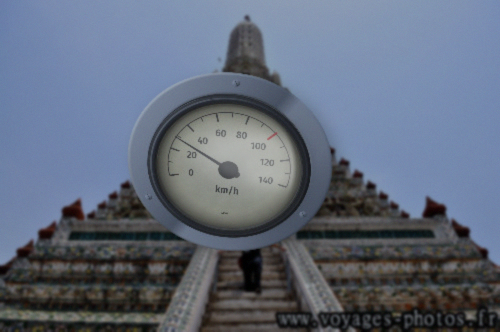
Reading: 30 km/h
